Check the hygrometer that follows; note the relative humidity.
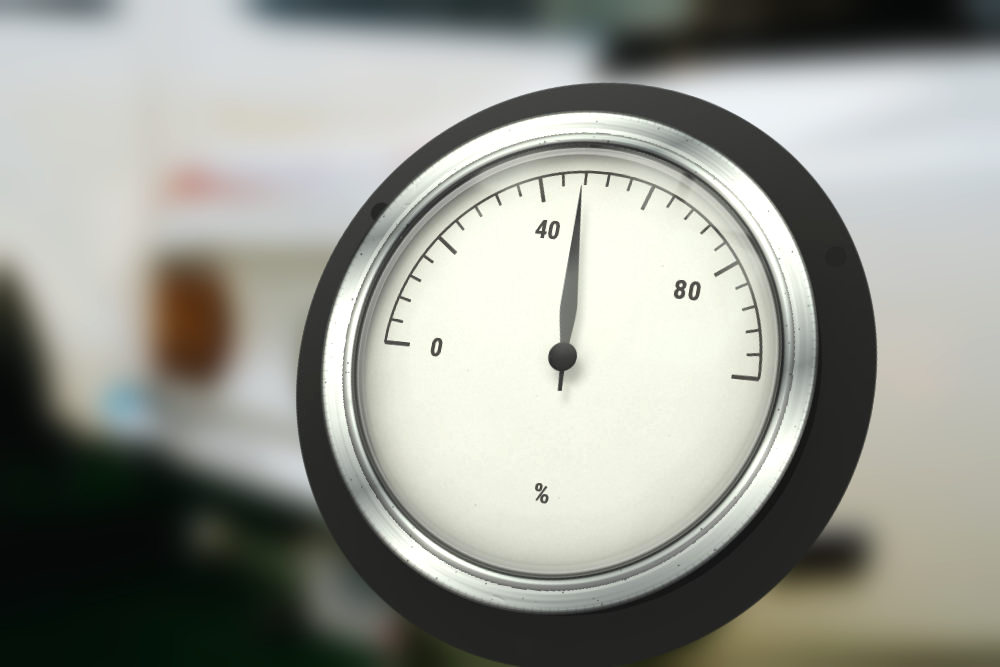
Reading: 48 %
